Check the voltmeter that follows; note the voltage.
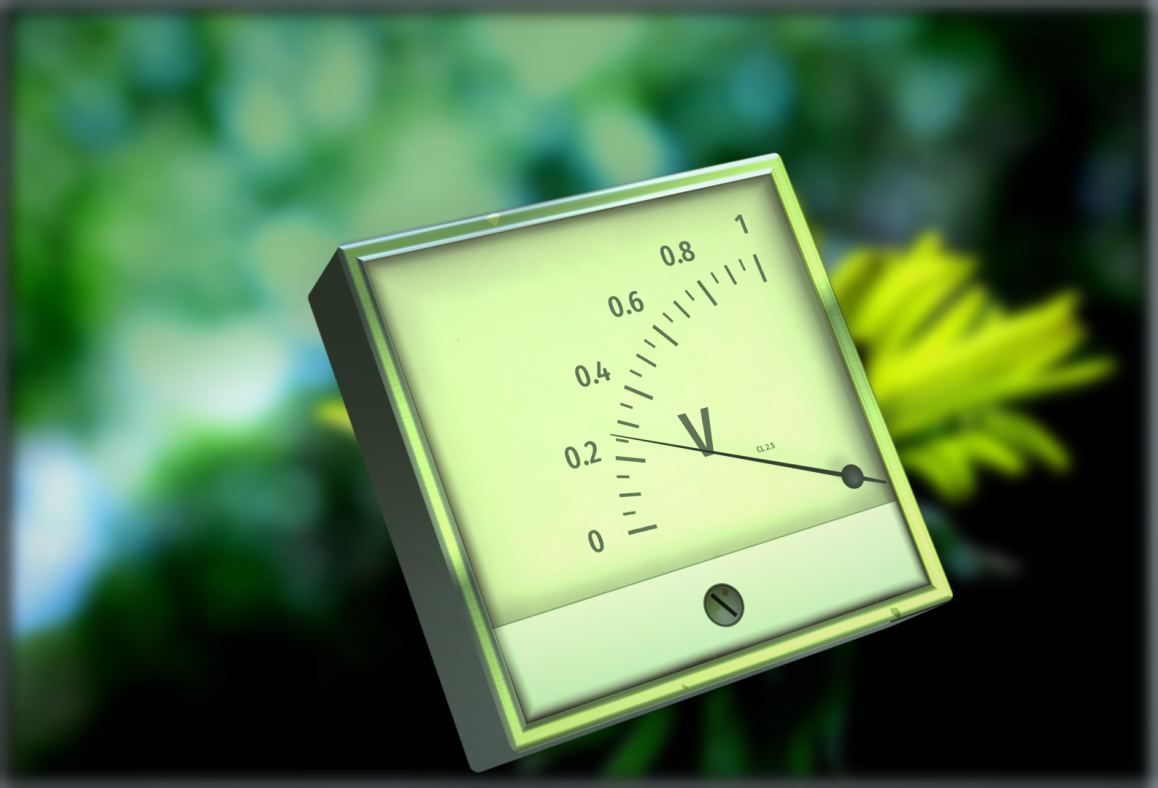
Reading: 0.25 V
